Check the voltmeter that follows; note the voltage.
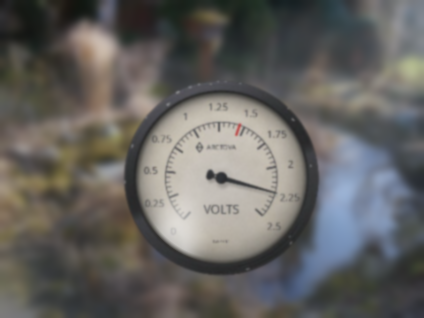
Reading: 2.25 V
